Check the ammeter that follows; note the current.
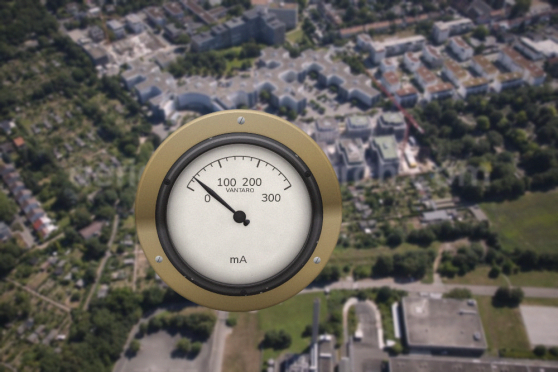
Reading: 30 mA
